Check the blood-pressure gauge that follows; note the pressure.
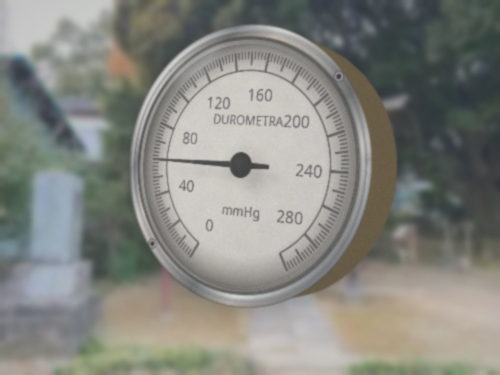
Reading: 60 mmHg
